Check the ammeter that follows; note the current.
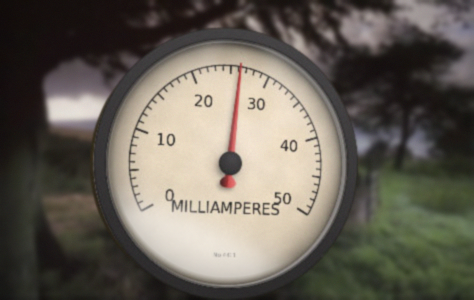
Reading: 26 mA
